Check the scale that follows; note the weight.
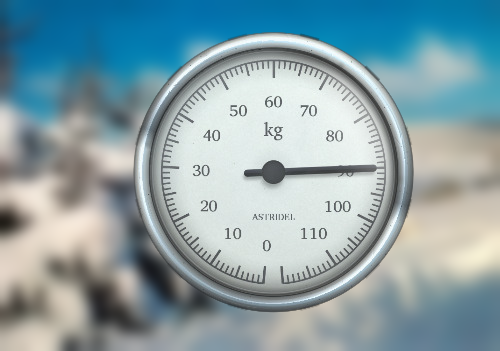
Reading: 90 kg
